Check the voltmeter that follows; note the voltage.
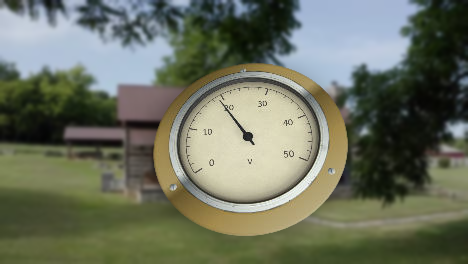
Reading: 19 V
